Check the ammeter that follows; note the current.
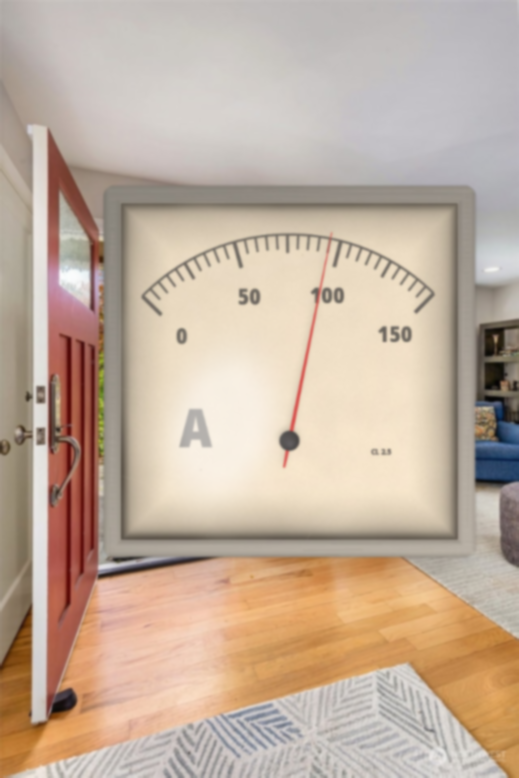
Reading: 95 A
